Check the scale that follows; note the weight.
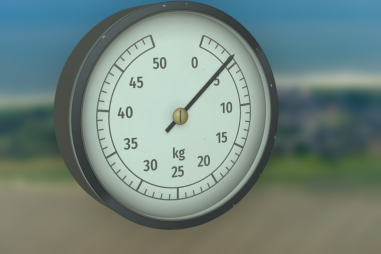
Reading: 4 kg
